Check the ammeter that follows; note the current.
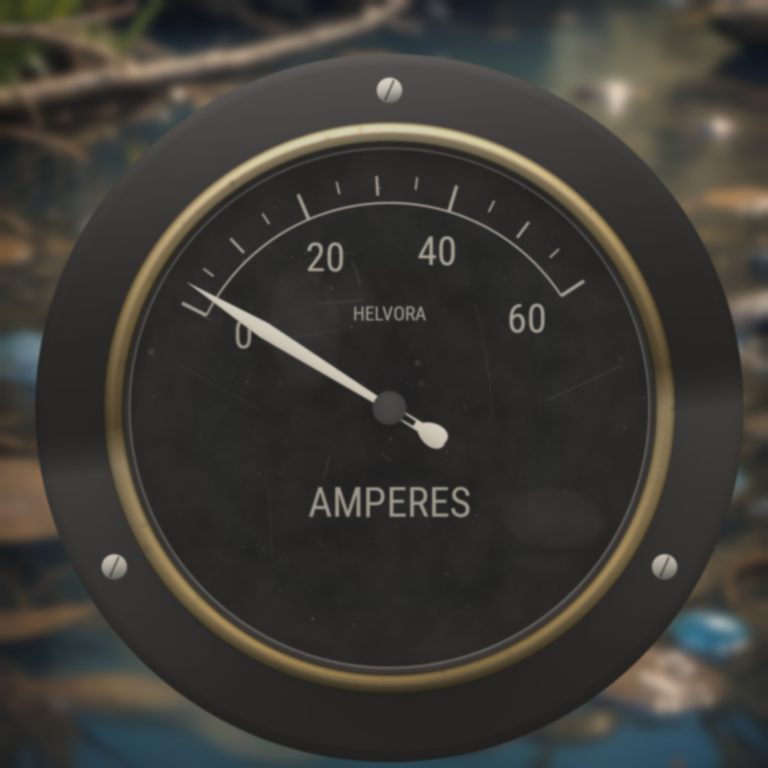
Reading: 2.5 A
